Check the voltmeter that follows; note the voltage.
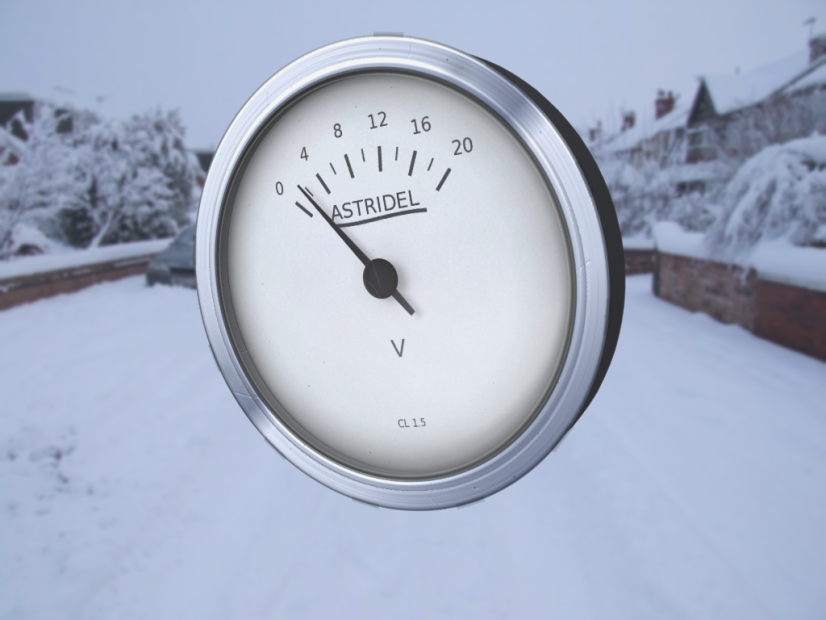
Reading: 2 V
